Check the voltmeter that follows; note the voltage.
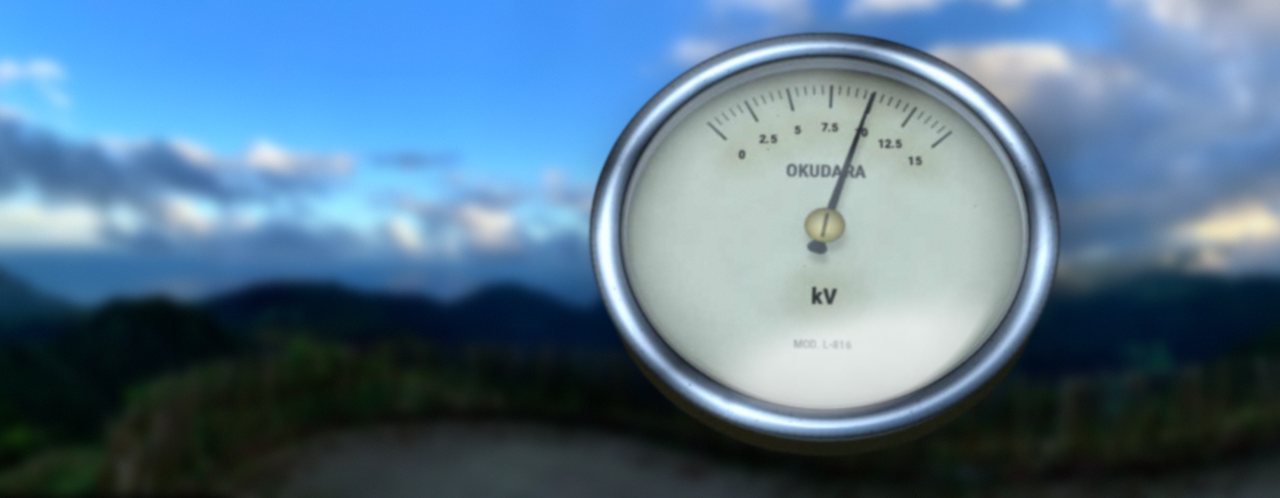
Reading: 10 kV
